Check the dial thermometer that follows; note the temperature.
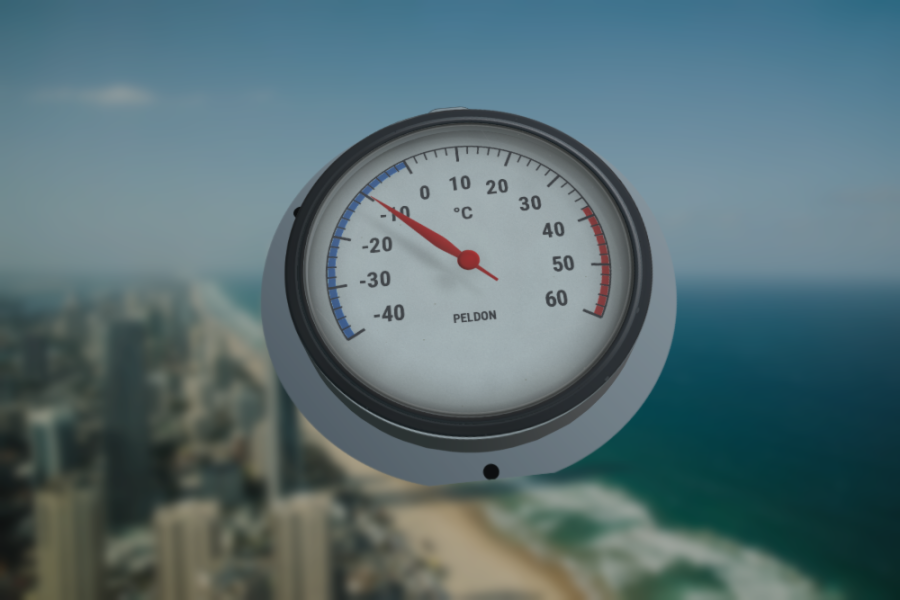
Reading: -10 °C
